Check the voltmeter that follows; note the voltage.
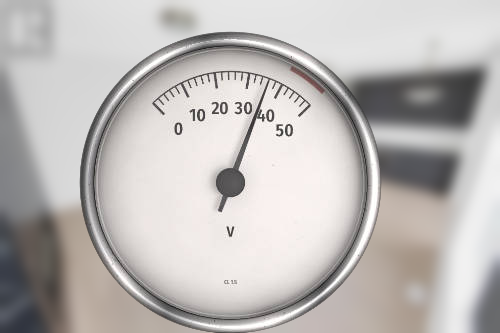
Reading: 36 V
